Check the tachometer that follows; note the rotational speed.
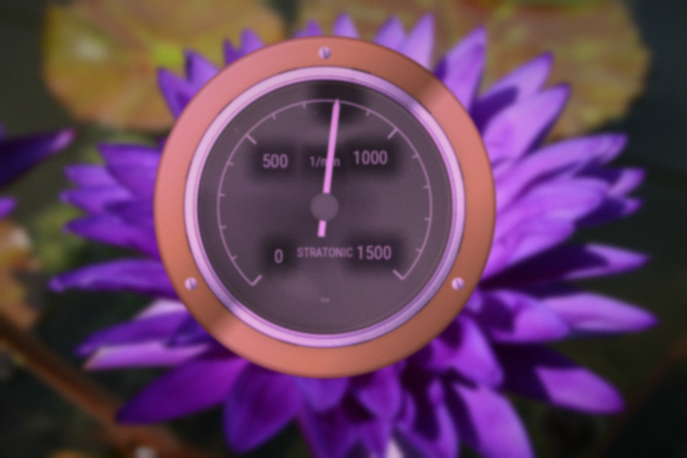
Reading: 800 rpm
